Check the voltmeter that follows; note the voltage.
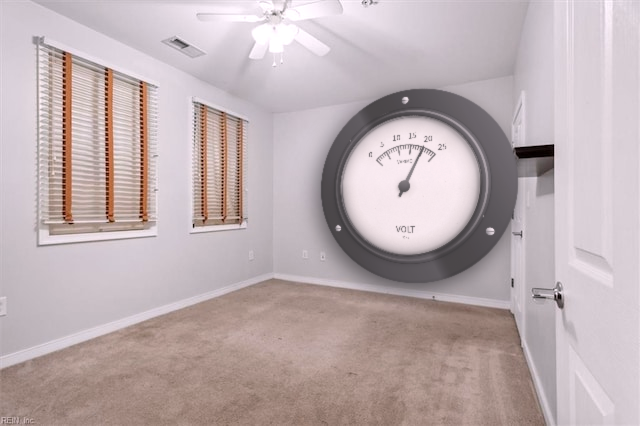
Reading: 20 V
